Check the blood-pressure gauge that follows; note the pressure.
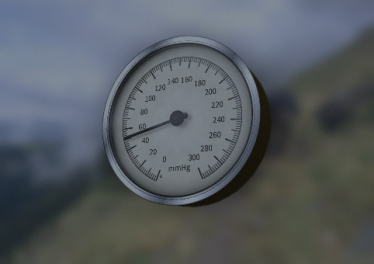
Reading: 50 mmHg
